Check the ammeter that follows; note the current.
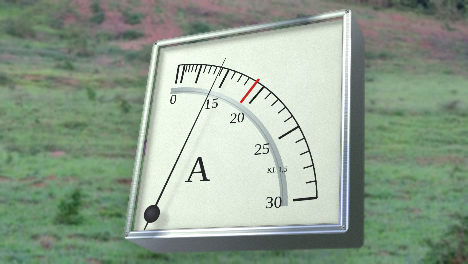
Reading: 14 A
